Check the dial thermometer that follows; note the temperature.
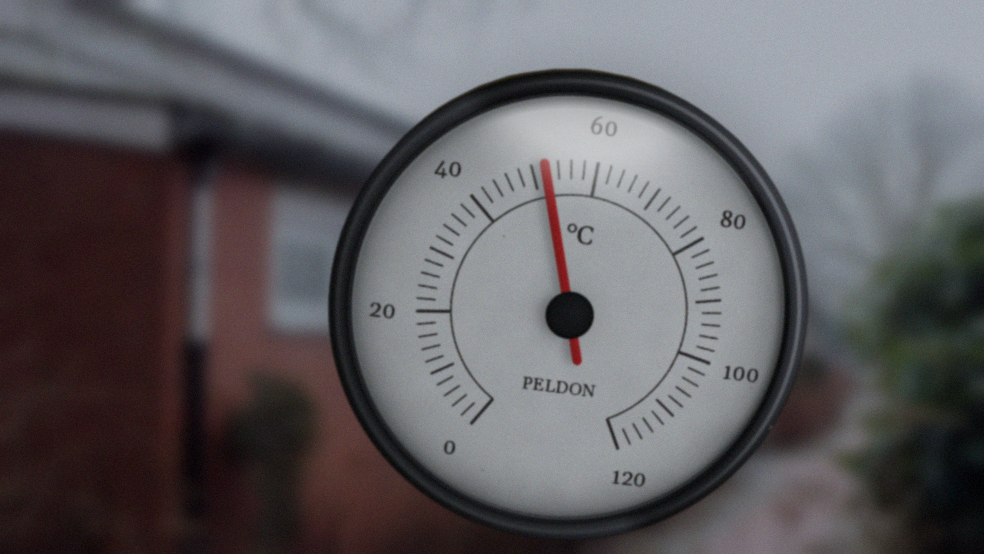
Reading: 52 °C
